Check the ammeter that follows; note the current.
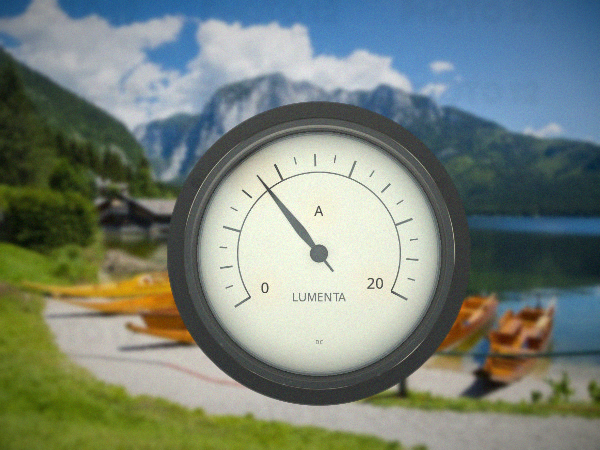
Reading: 7 A
